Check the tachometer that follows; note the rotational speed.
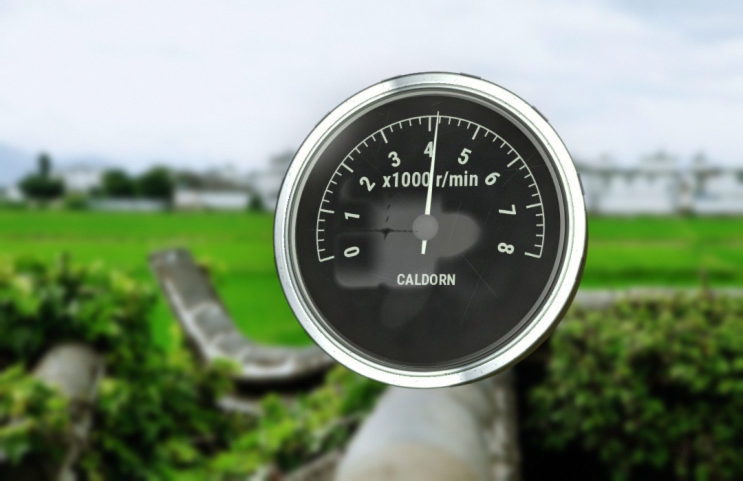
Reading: 4200 rpm
